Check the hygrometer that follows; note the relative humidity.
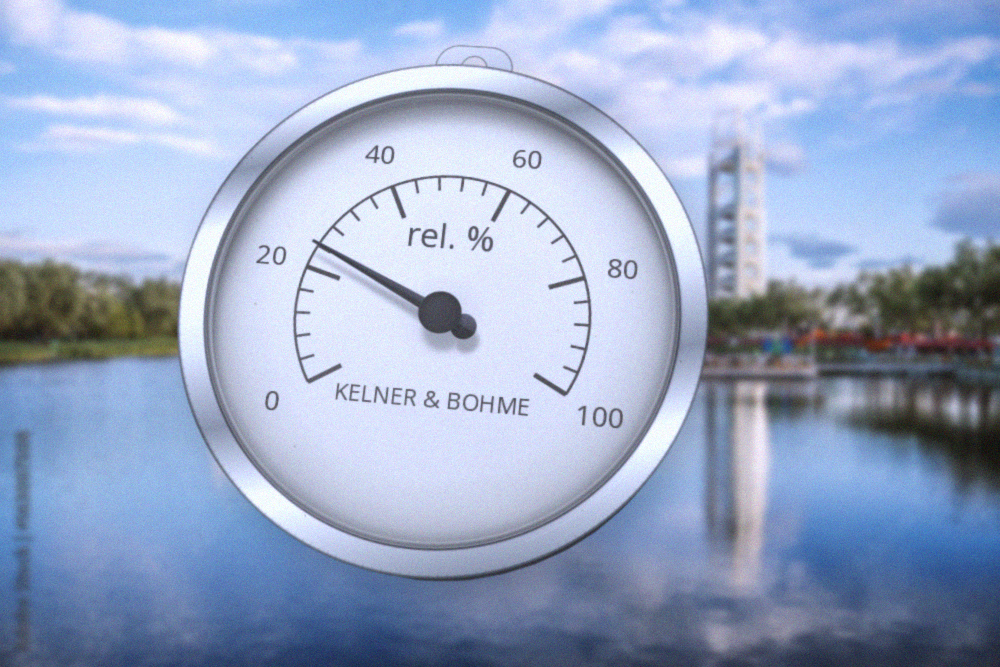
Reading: 24 %
